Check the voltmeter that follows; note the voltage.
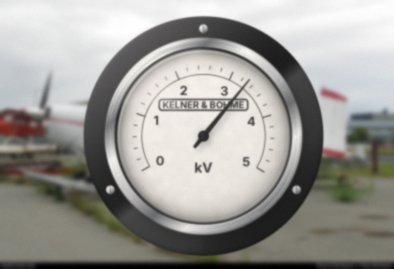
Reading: 3.3 kV
